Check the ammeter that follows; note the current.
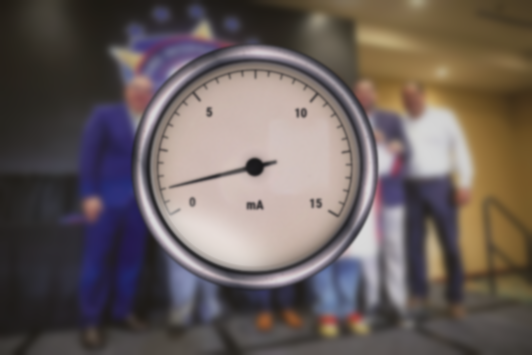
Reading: 1 mA
